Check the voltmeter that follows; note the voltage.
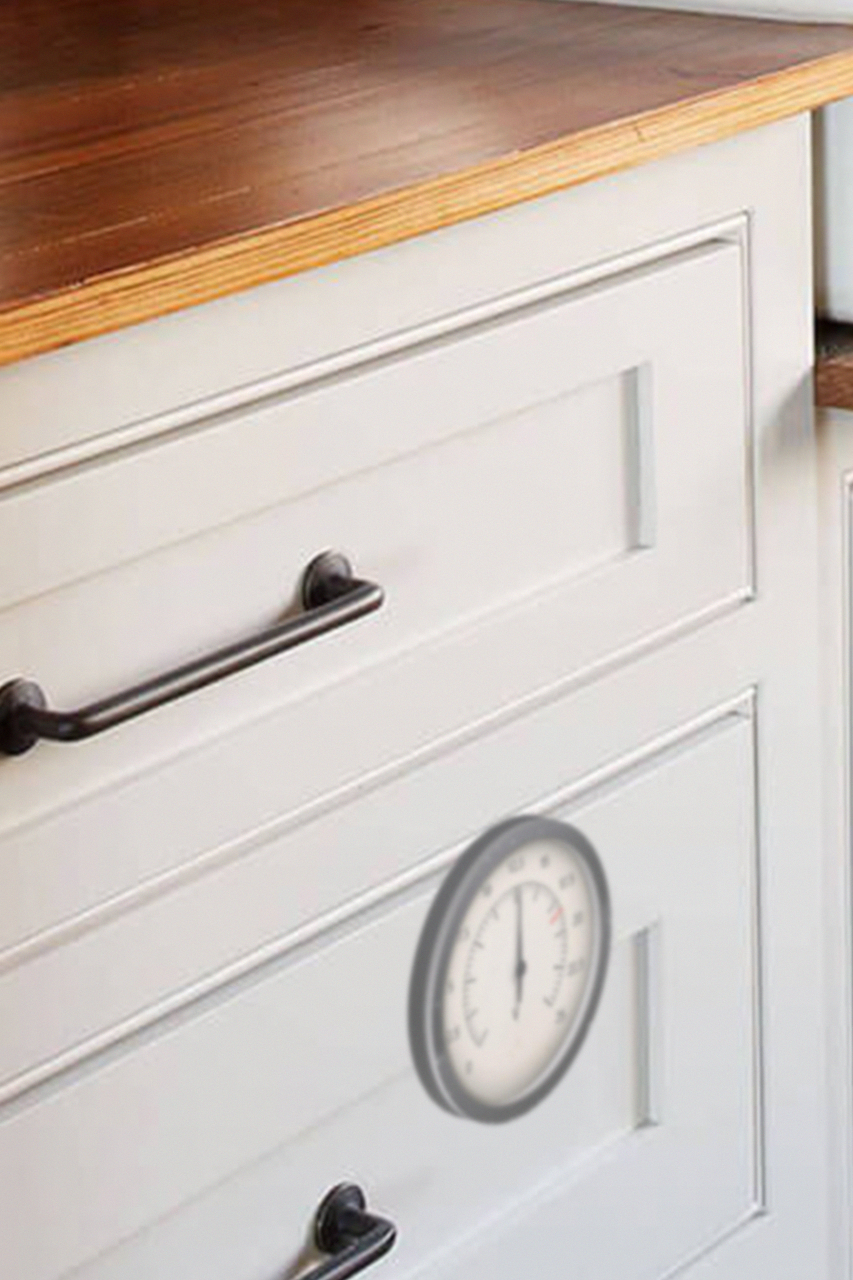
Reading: 12.5 V
